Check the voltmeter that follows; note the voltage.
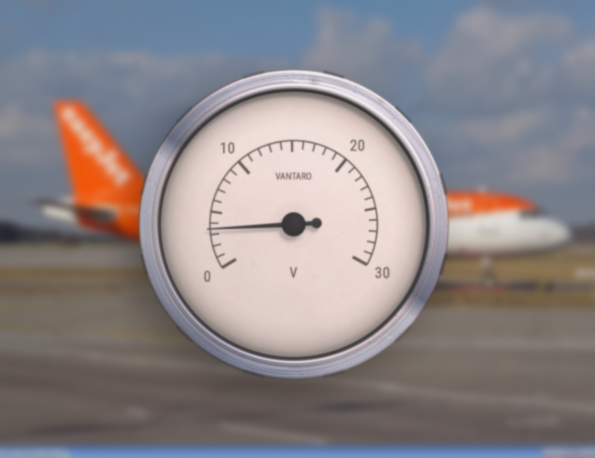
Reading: 3.5 V
